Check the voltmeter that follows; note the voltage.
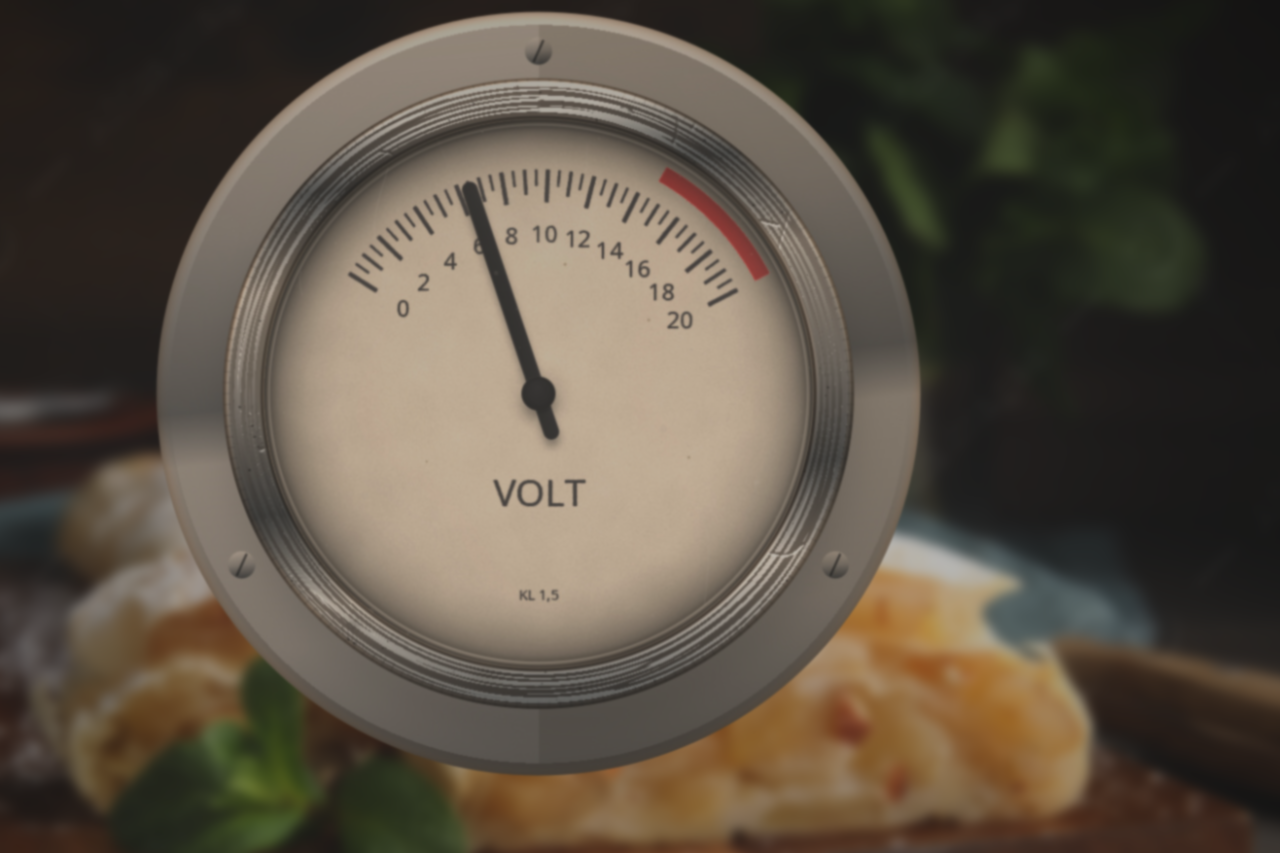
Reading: 6.5 V
